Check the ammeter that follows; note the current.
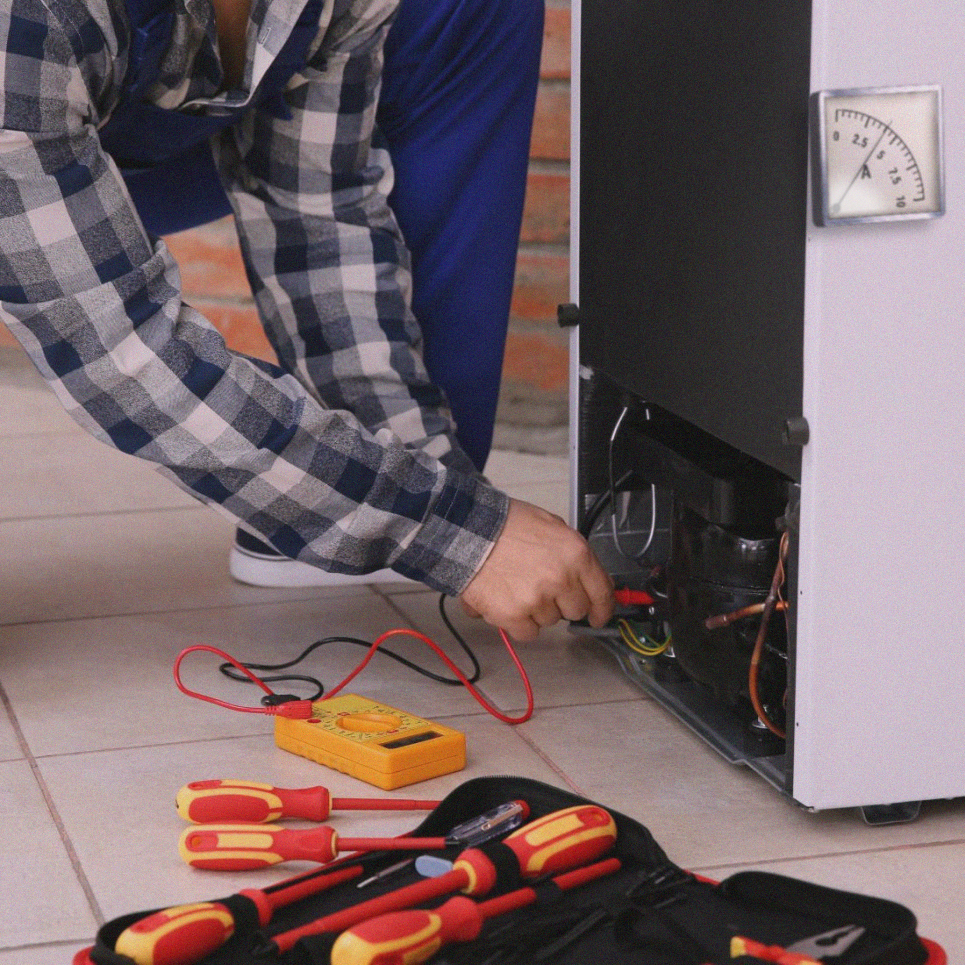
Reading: 4 A
